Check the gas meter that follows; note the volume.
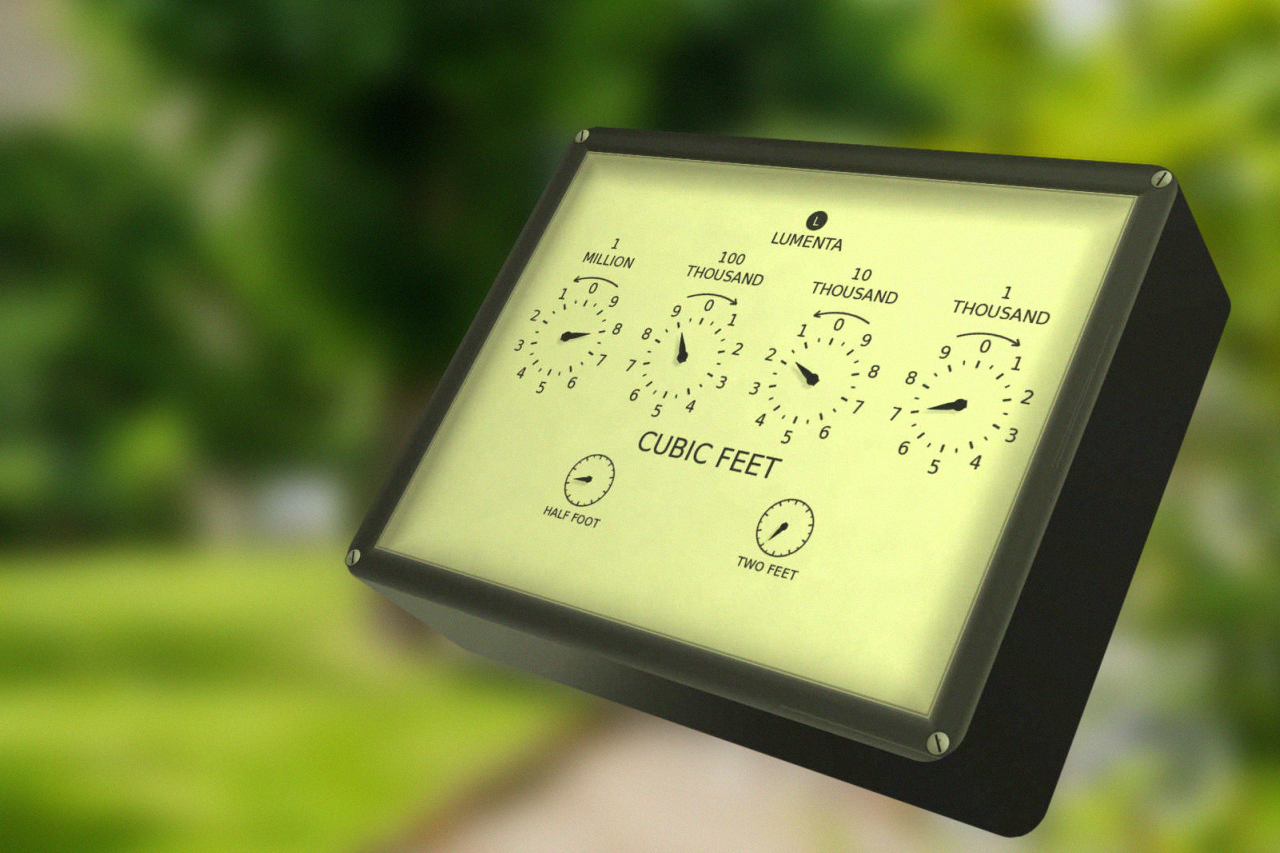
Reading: 791700 ft³
